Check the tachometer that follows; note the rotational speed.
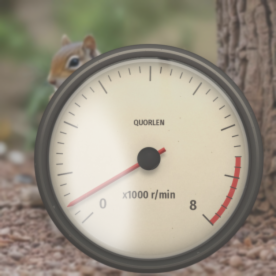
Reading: 400 rpm
